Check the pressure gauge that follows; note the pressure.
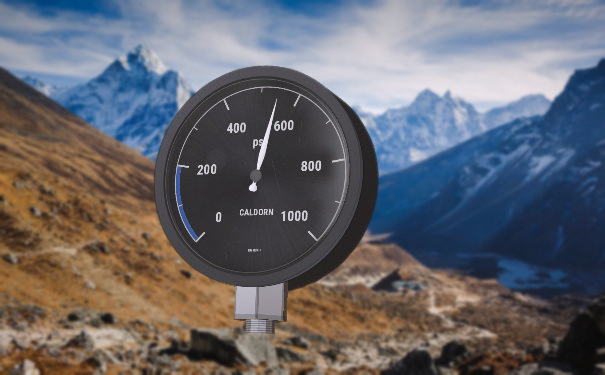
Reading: 550 psi
